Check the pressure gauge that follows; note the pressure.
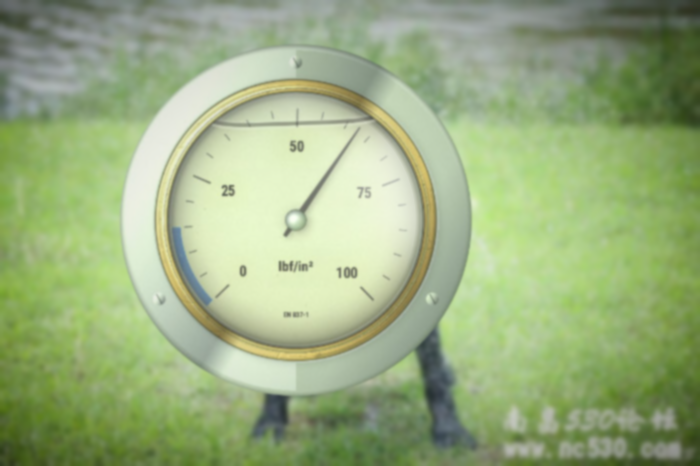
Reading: 62.5 psi
